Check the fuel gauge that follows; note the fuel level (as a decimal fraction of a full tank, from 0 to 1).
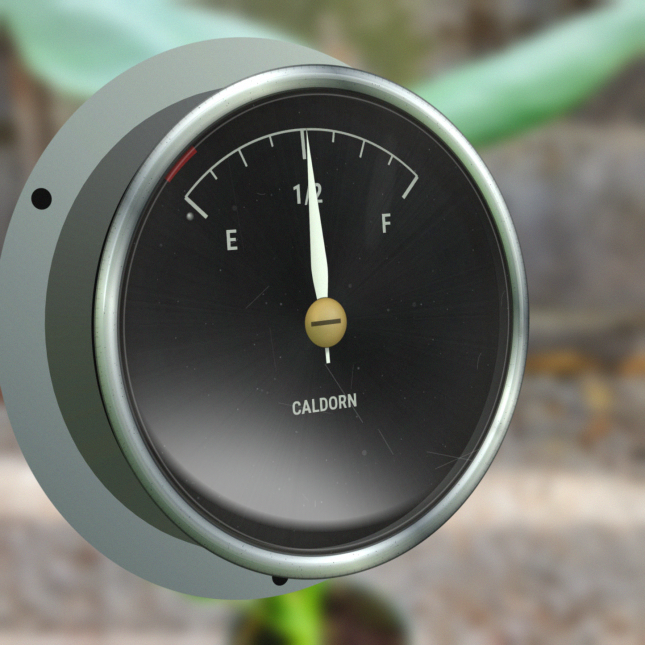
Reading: 0.5
